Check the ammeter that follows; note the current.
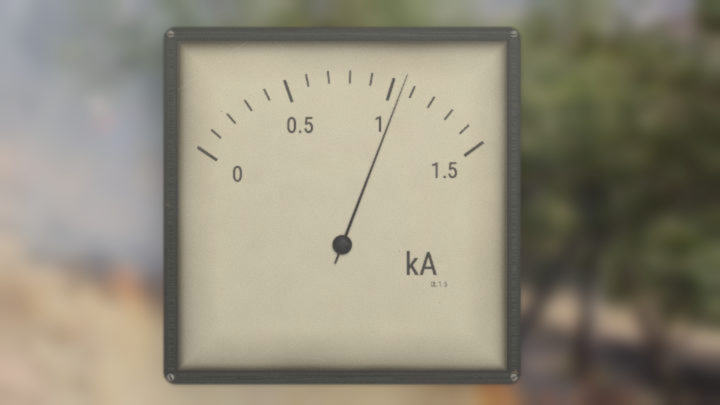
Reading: 1.05 kA
